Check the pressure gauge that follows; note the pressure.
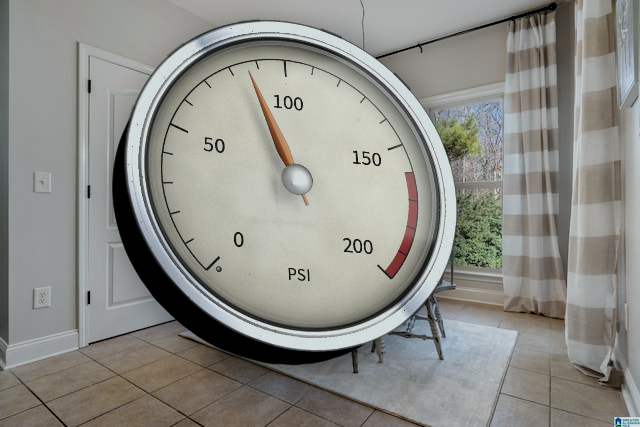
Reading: 85 psi
